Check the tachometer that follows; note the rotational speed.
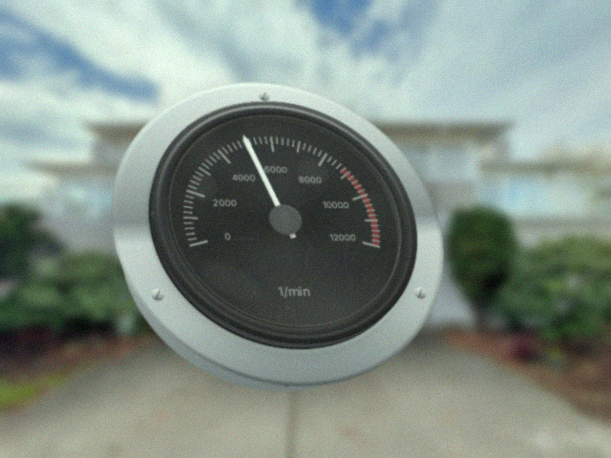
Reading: 5000 rpm
